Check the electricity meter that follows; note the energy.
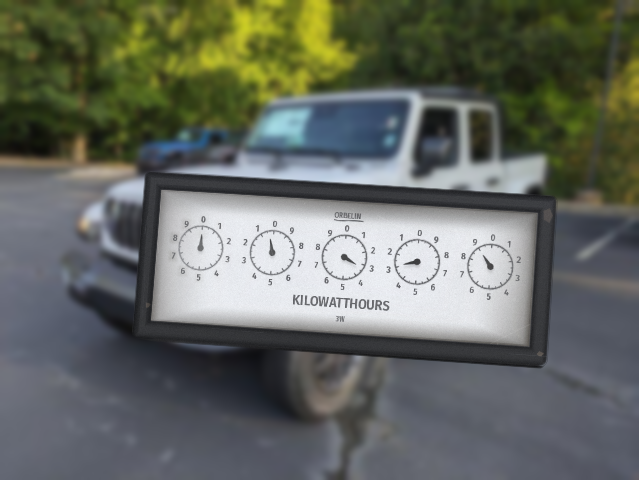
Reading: 329 kWh
